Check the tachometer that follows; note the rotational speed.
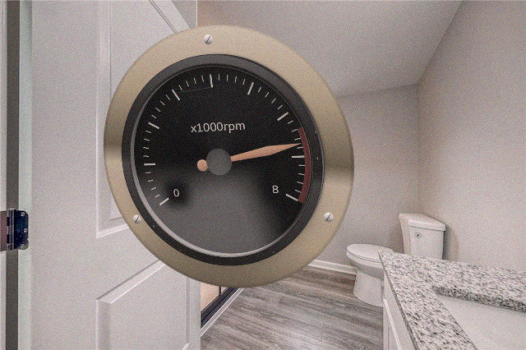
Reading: 6700 rpm
